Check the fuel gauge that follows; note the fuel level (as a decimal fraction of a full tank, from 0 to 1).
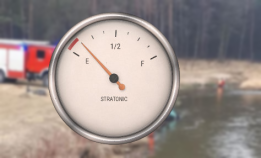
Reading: 0.125
